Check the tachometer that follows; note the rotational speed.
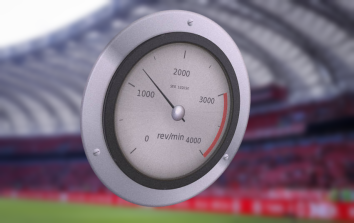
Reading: 1250 rpm
